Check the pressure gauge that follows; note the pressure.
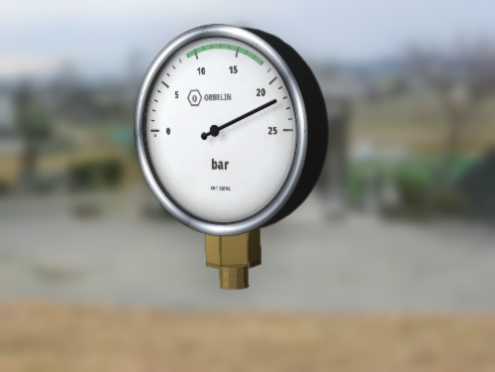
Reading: 22 bar
